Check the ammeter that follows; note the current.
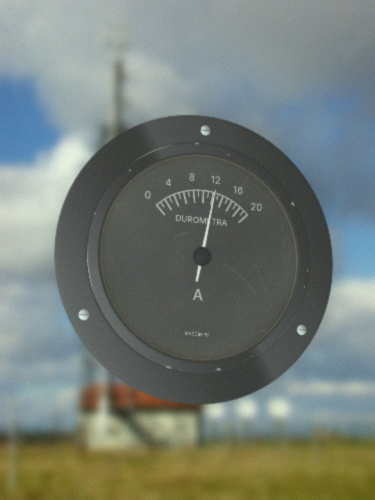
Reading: 12 A
